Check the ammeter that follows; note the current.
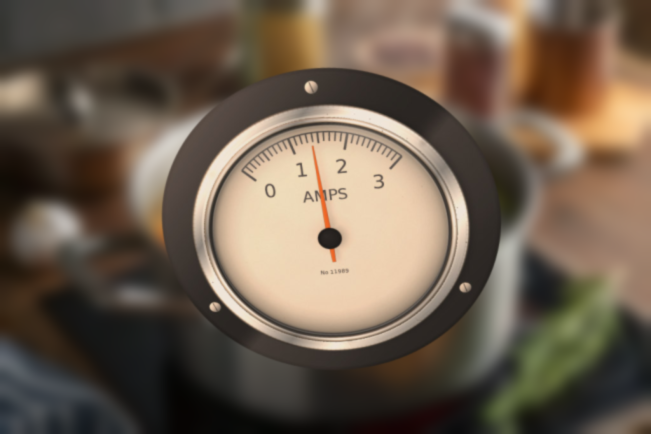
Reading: 1.4 A
